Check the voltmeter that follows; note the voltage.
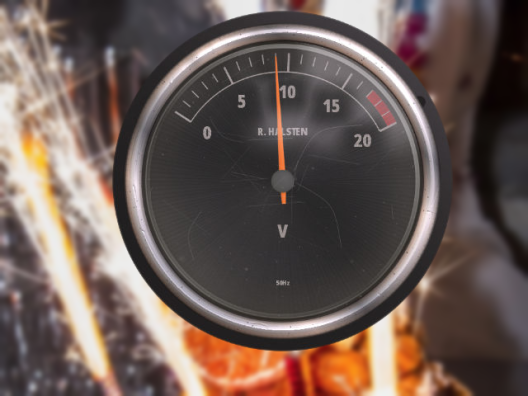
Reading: 9 V
